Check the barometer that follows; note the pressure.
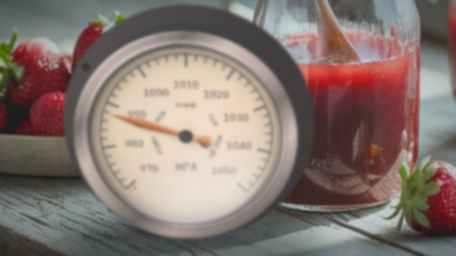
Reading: 988 hPa
